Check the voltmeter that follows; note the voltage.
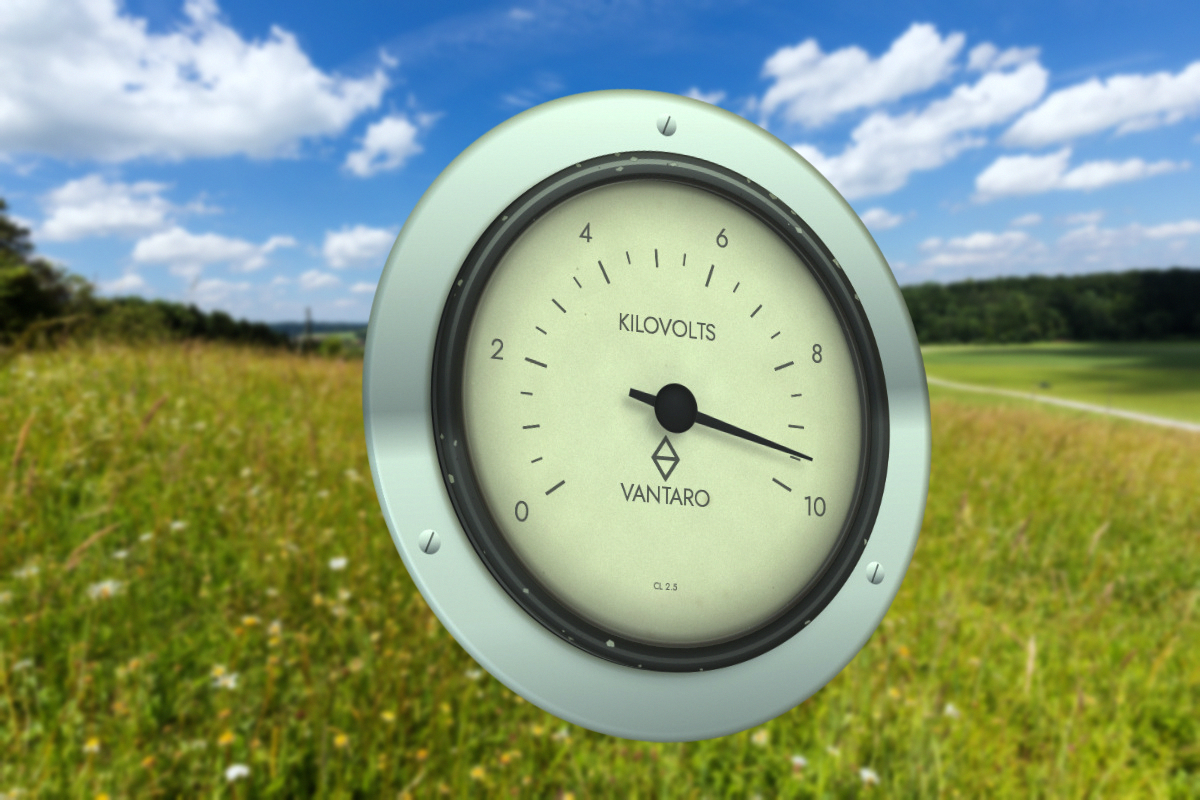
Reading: 9.5 kV
